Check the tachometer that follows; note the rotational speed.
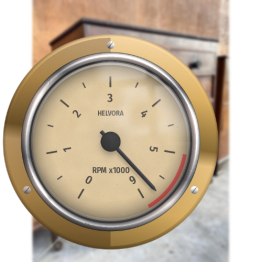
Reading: 5750 rpm
